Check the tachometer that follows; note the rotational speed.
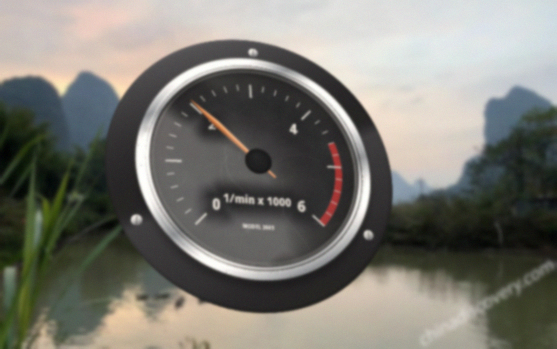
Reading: 2000 rpm
